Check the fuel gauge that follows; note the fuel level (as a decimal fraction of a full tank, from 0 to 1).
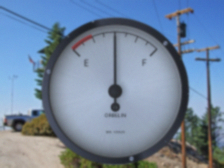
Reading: 0.5
